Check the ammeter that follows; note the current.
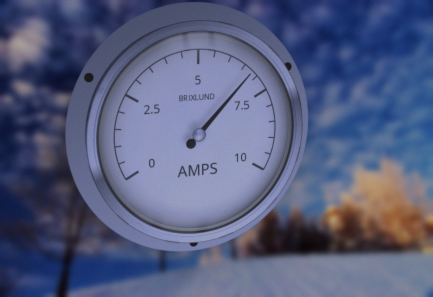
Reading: 6.75 A
